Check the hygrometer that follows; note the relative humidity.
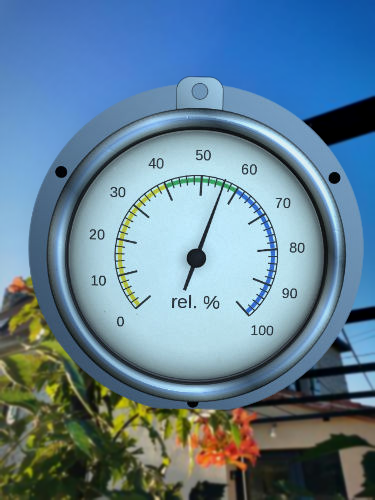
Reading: 56 %
